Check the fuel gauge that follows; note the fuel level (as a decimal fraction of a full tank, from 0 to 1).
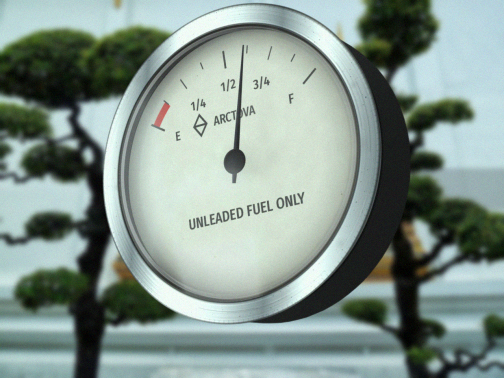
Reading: 0.625
